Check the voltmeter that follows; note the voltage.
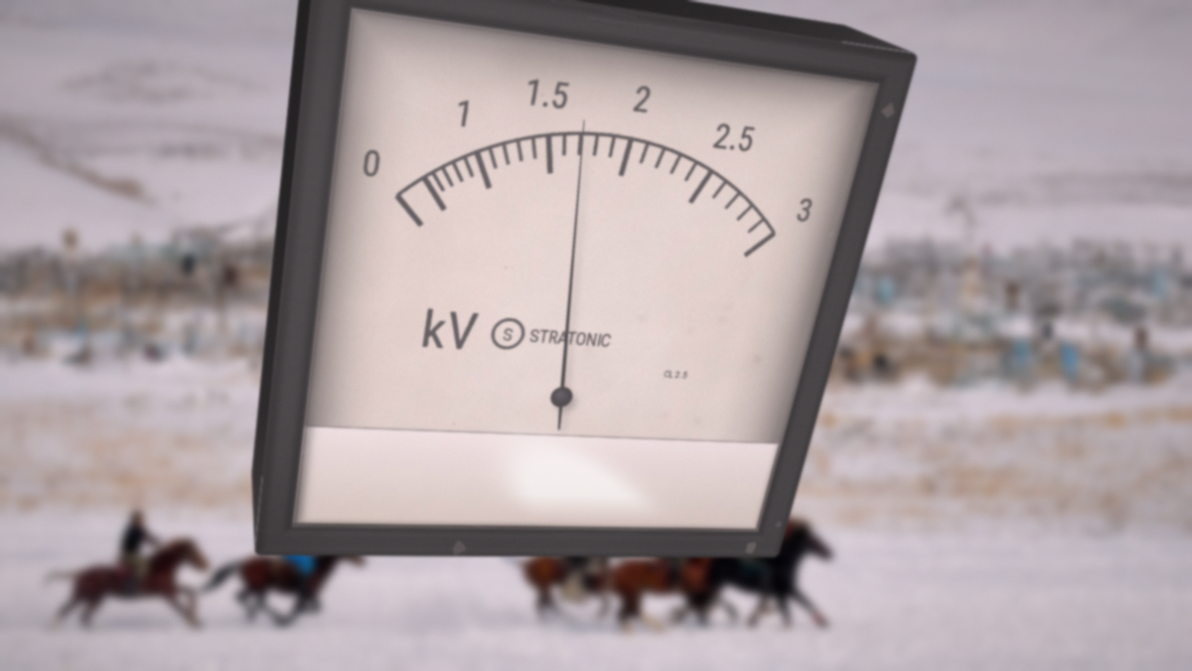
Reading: 1.7 kV
